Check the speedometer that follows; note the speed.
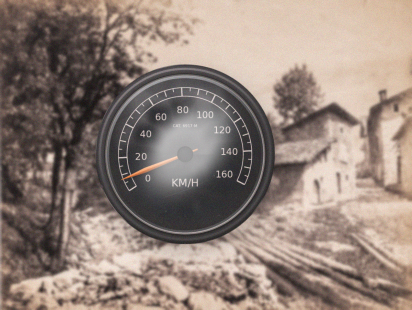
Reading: 7.5 km/h
